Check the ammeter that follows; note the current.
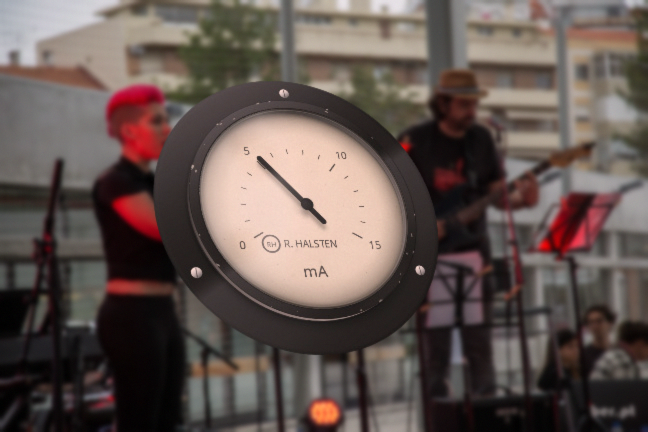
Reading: 5 mA
